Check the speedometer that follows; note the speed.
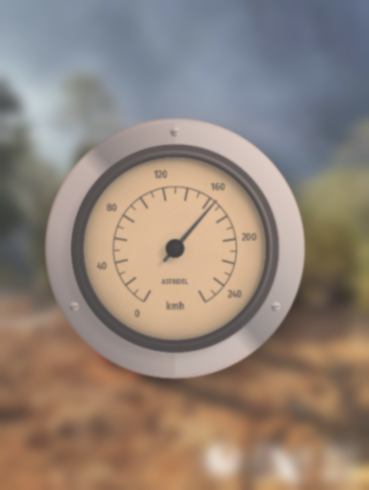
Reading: 165 km/h
